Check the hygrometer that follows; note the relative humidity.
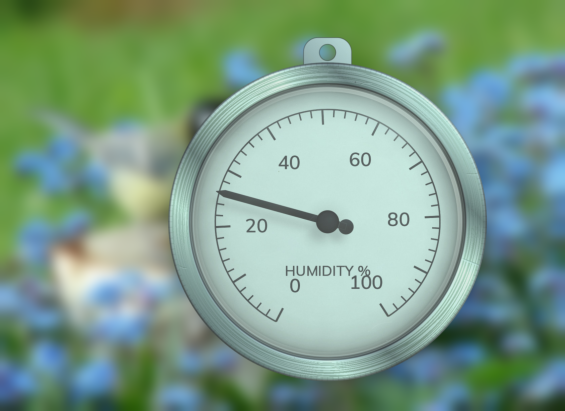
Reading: 26 %
